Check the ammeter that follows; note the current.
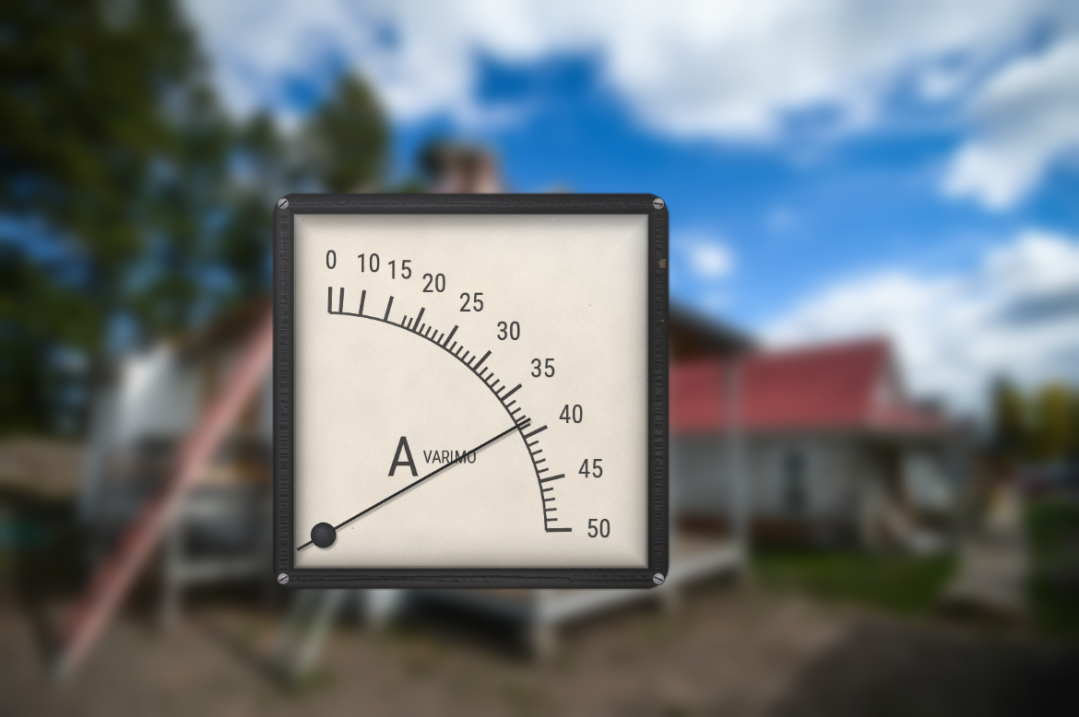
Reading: 38.5 A
